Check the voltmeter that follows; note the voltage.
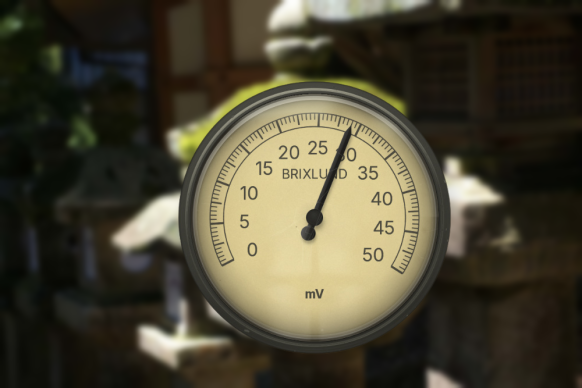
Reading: 29 mV
